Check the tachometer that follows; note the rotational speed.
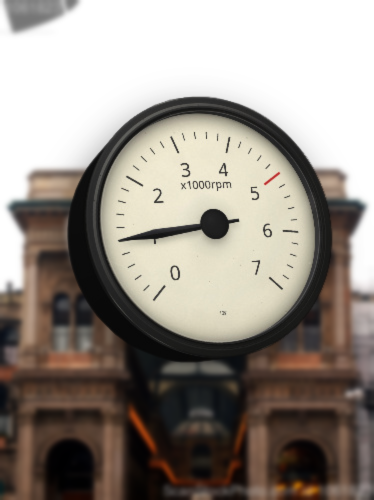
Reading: 1000 rpm
